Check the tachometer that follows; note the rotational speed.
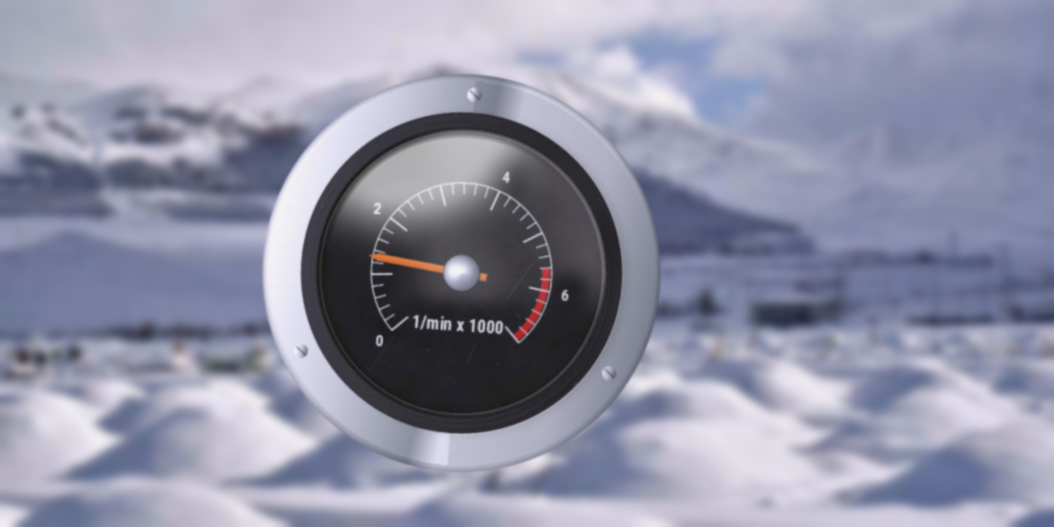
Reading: 1300 rpm
